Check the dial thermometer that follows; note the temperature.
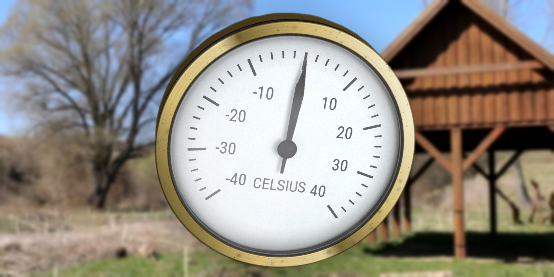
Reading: 0 °C
